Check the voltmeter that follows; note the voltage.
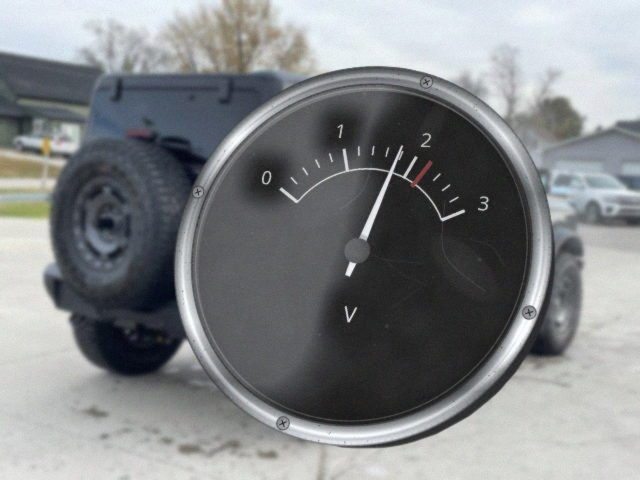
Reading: 1.8 V
